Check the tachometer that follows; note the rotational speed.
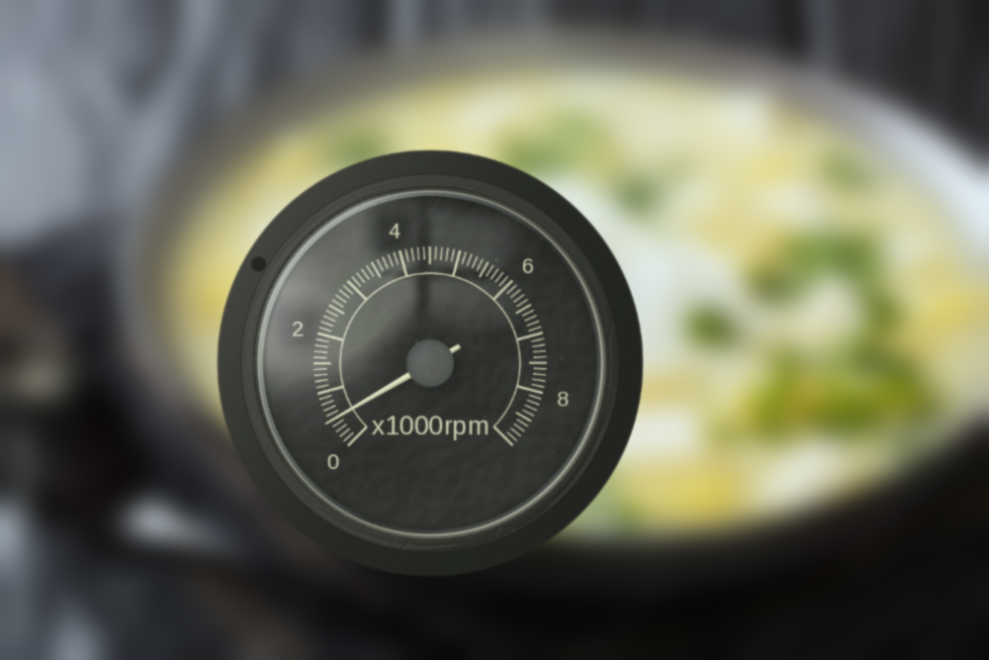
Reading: 500 rpm
